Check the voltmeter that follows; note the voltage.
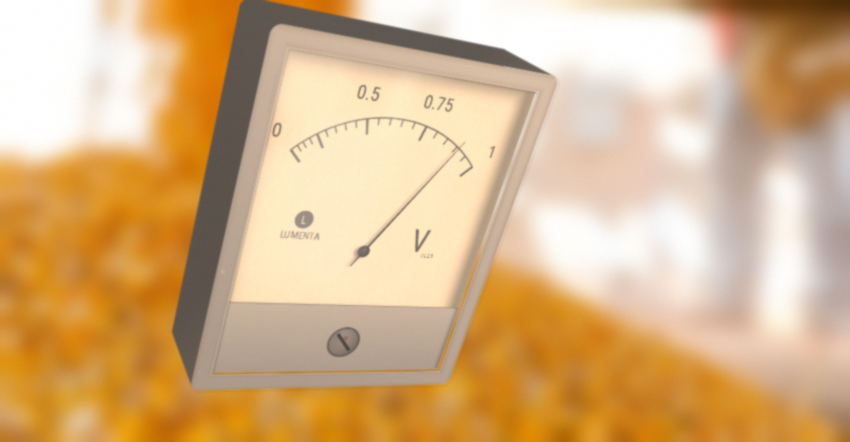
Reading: 0.9 V
